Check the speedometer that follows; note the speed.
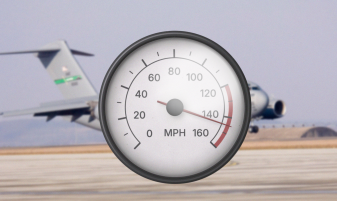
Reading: 145 mph
